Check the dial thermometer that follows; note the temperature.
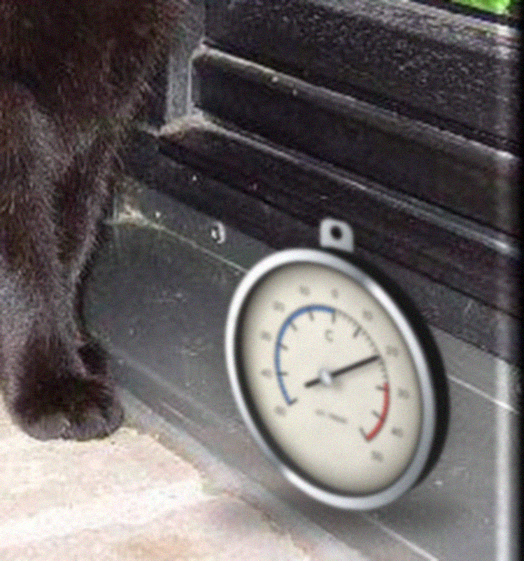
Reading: 20 °C
